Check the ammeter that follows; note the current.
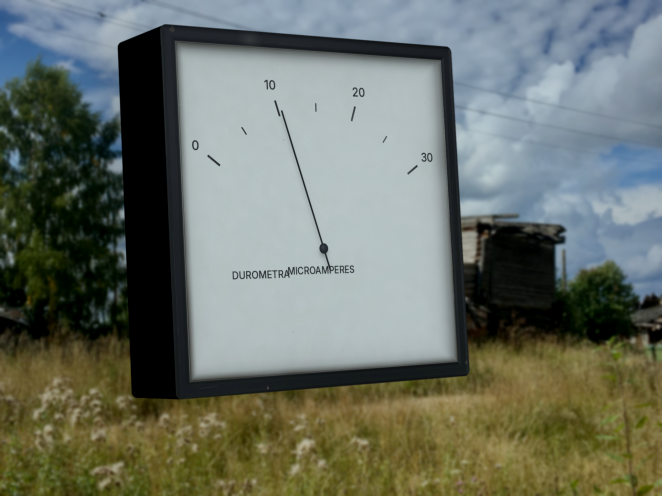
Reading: 10 µA
